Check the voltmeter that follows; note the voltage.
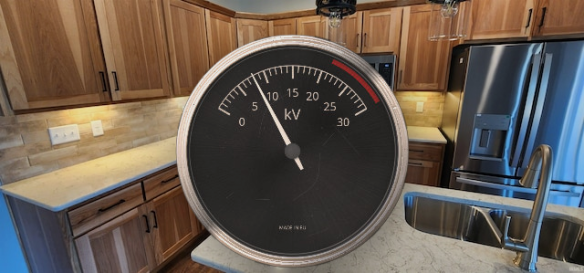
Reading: 8 kV
